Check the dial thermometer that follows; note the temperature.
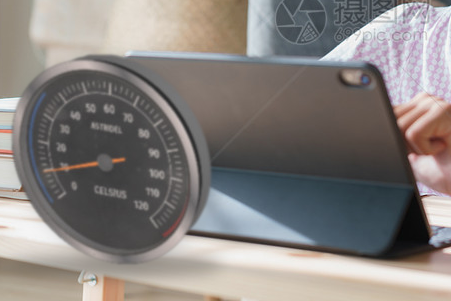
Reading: 10 °C
